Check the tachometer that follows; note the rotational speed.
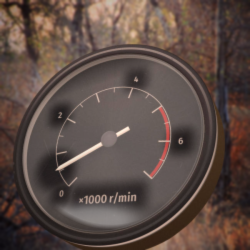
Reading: 500 rpm
